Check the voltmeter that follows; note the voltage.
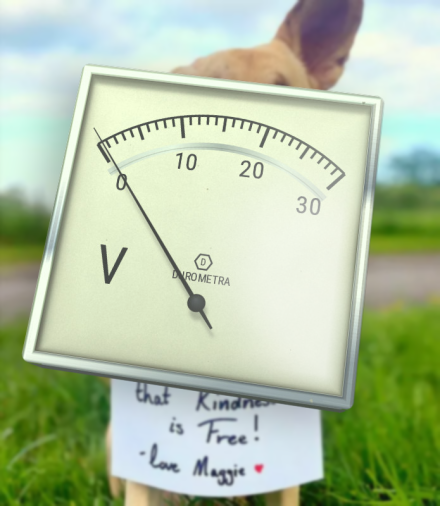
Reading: 0.5 V
